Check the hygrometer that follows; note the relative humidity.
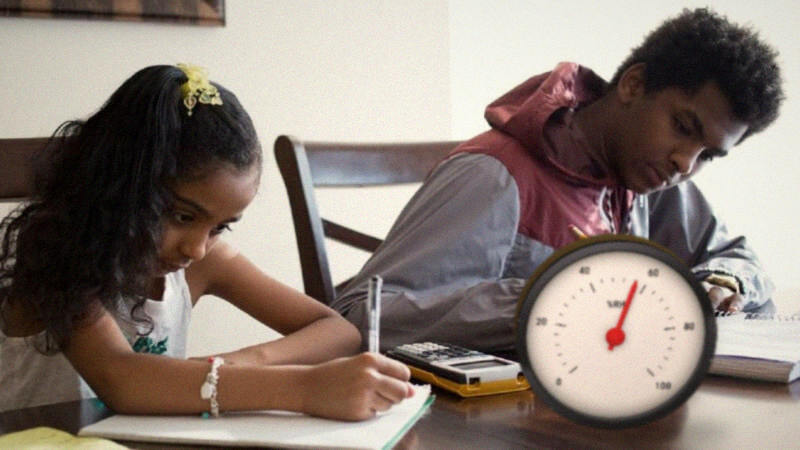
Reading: 56 %
